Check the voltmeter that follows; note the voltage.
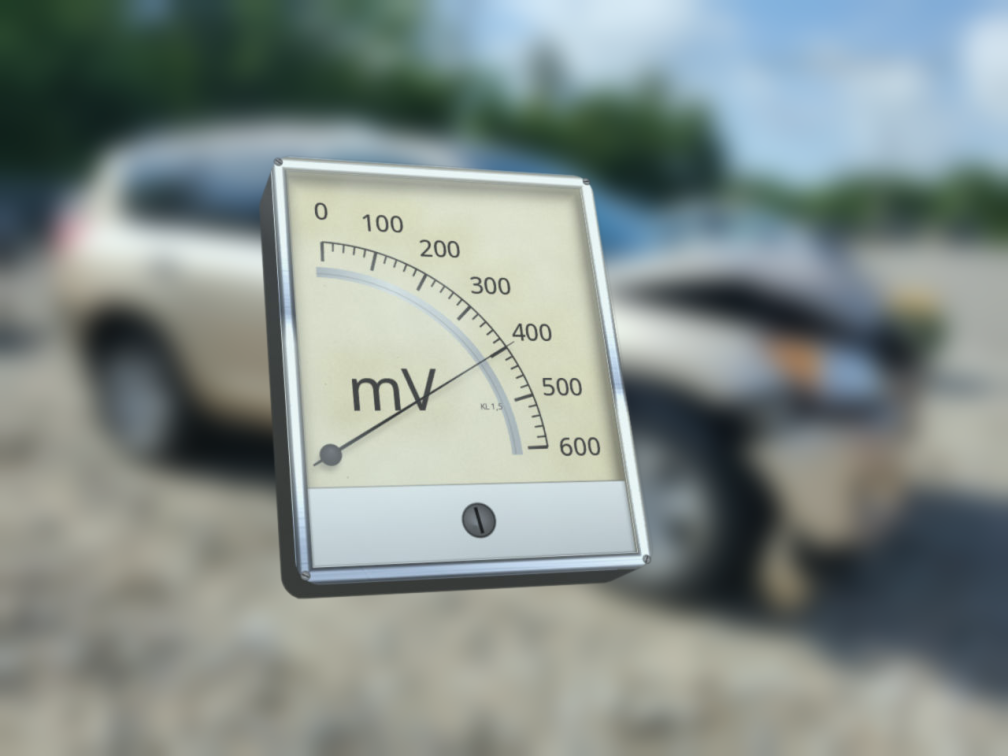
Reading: 400 mV
